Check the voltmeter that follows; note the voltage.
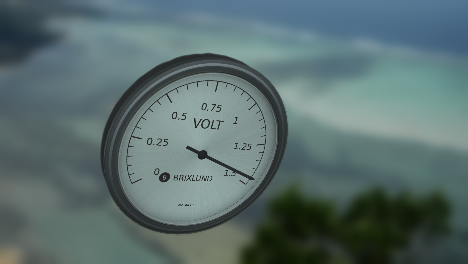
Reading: 1.45 V
